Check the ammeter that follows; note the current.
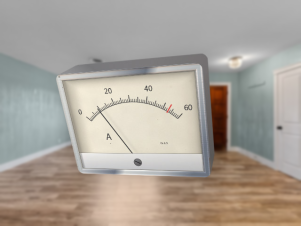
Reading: 10 A
